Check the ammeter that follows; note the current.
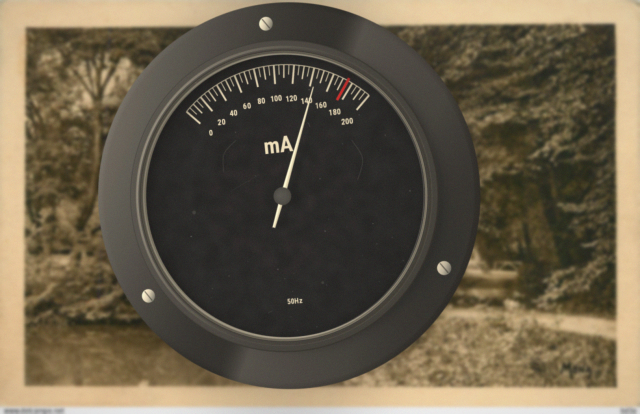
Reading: 145 mA
